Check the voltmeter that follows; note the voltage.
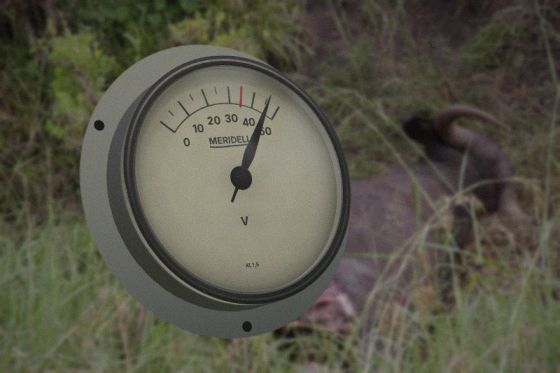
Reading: 45 V
